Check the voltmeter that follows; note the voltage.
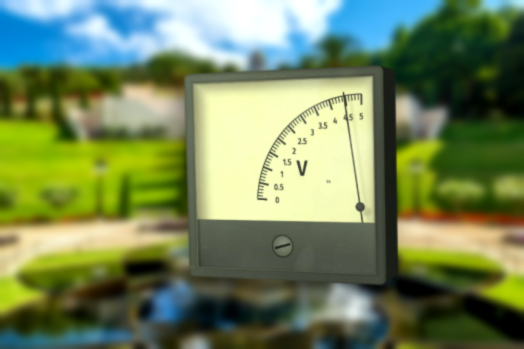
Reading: 4.5 V
